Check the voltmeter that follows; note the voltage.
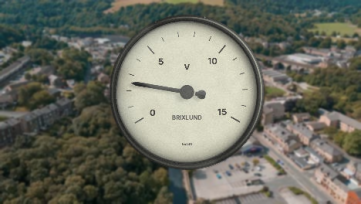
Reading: 2.5 V
